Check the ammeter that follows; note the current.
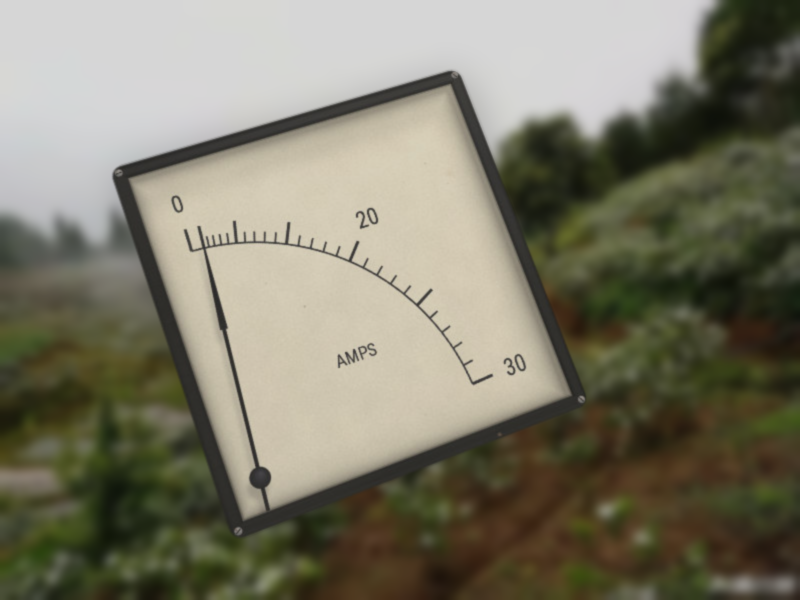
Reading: 5 A
